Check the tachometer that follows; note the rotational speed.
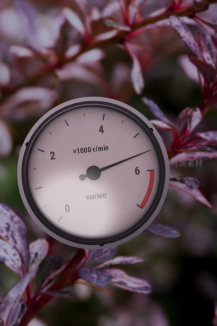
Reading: 5500 rpm
